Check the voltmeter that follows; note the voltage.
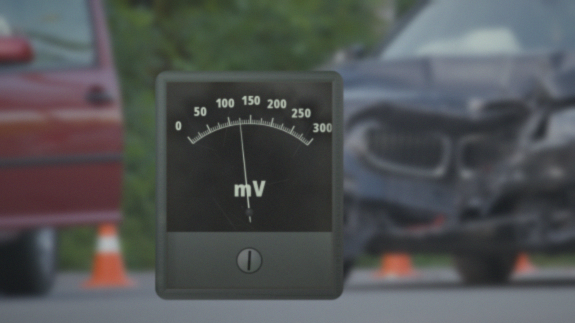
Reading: 125 mV
